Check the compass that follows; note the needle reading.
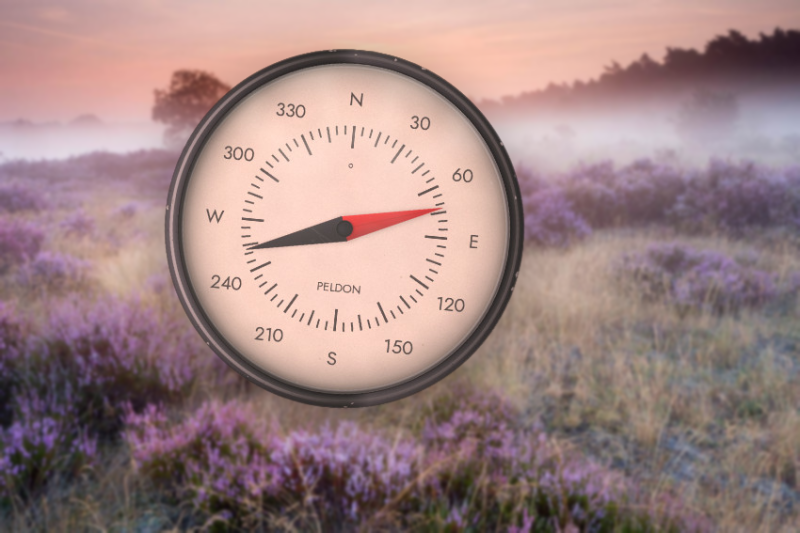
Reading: 72.5 °
